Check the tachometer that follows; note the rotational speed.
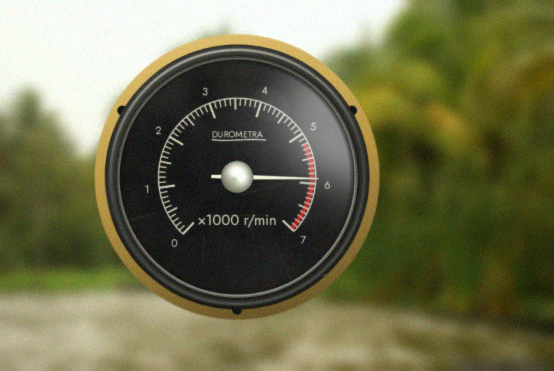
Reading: 5900 rpm
